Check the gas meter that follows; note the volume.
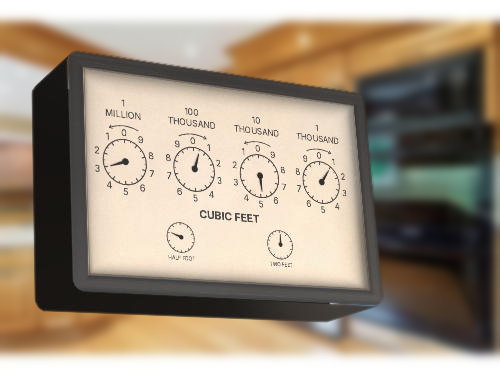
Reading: 305100 ft³
